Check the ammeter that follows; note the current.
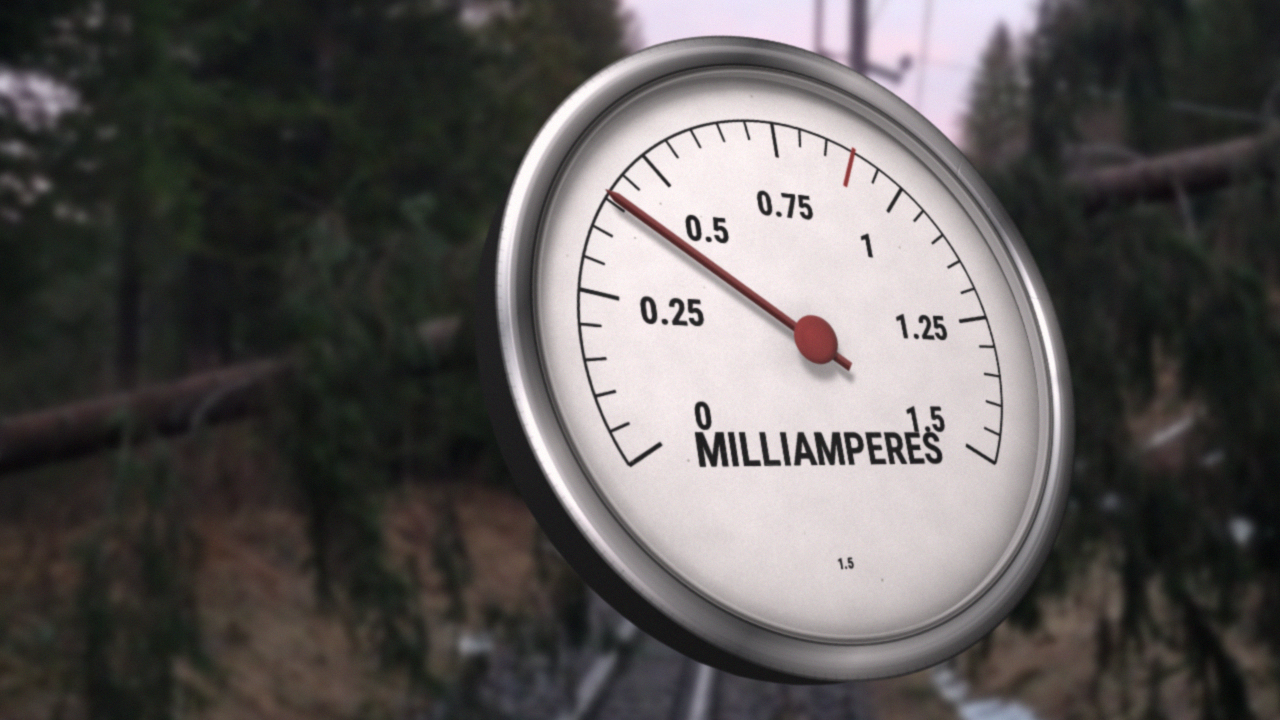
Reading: 0.4 mA
